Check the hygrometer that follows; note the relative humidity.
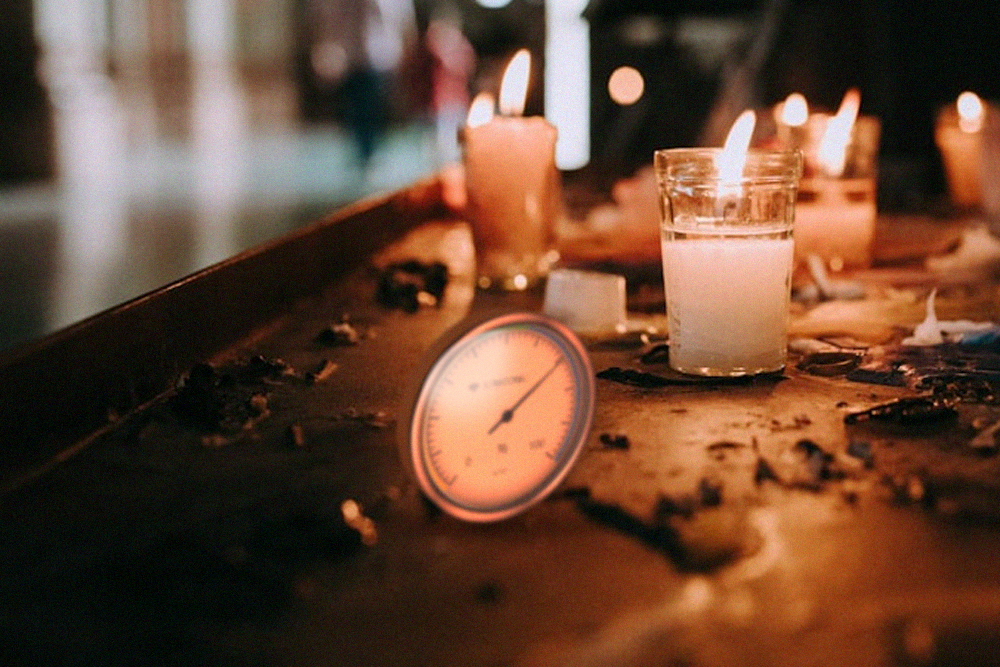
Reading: 70 %
